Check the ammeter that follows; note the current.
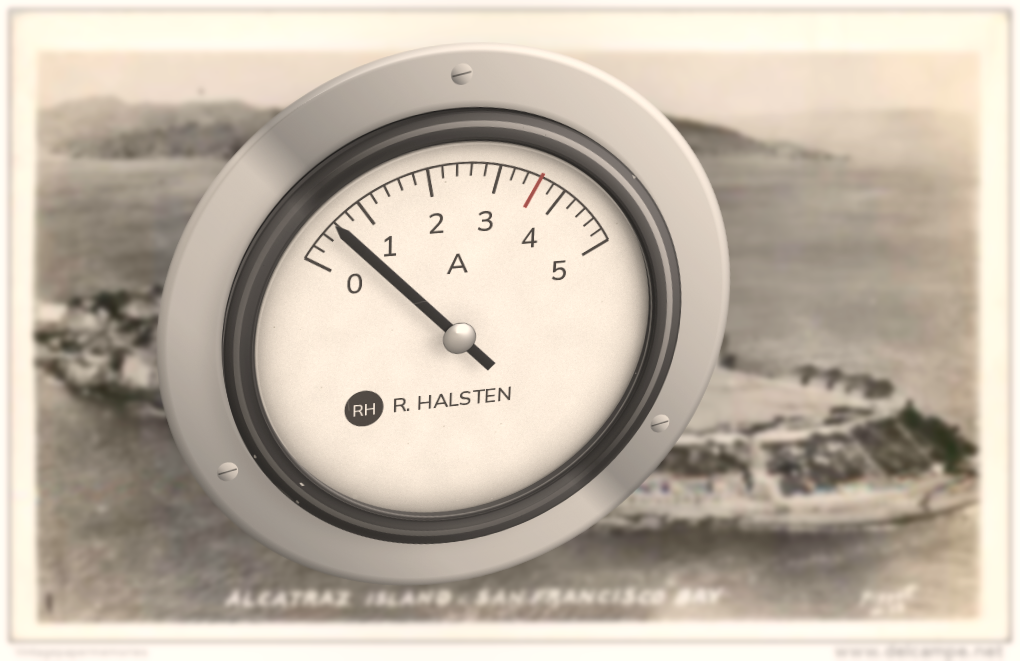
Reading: 0.6 A
